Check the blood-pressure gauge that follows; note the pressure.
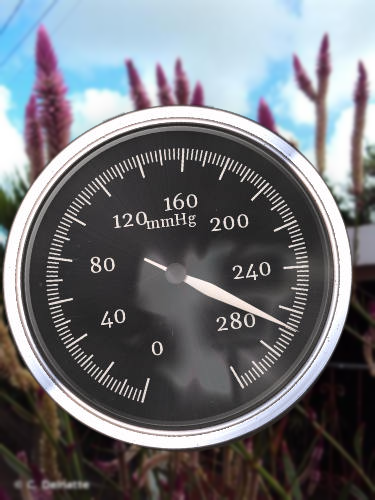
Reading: 268 mmHg
